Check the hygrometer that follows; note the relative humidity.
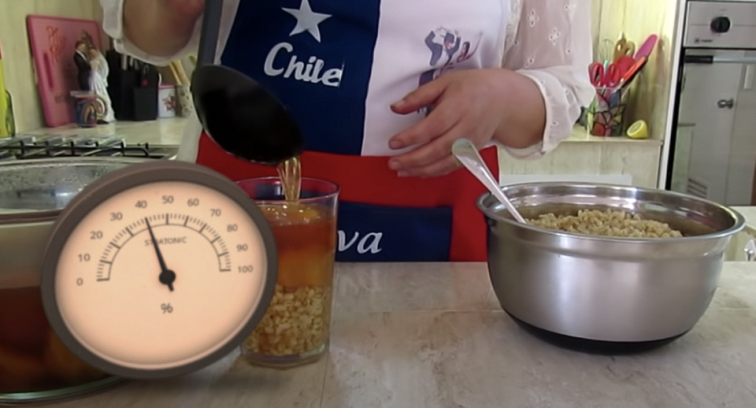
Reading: 40 %
